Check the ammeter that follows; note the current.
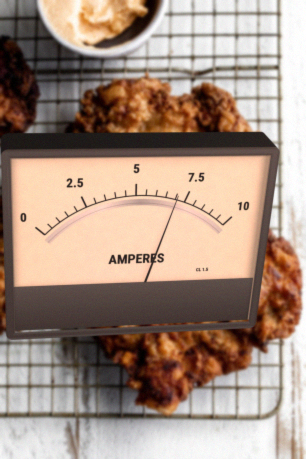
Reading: 7 A
